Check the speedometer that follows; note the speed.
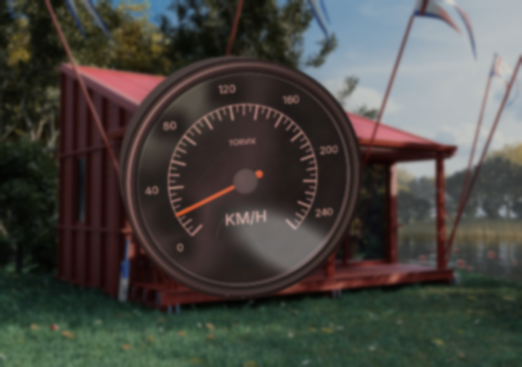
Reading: 20 km/h
